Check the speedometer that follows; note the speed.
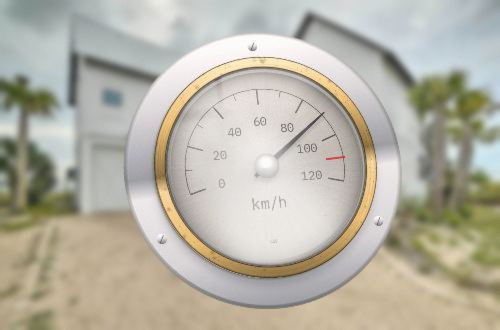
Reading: 90 km/h
